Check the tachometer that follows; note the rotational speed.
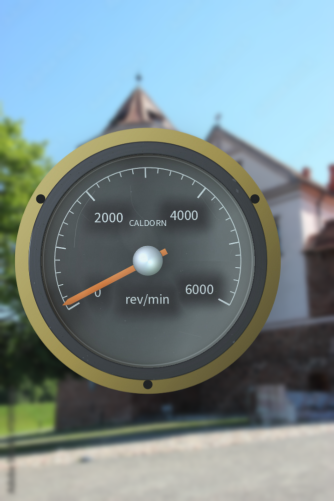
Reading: 100 rpm
